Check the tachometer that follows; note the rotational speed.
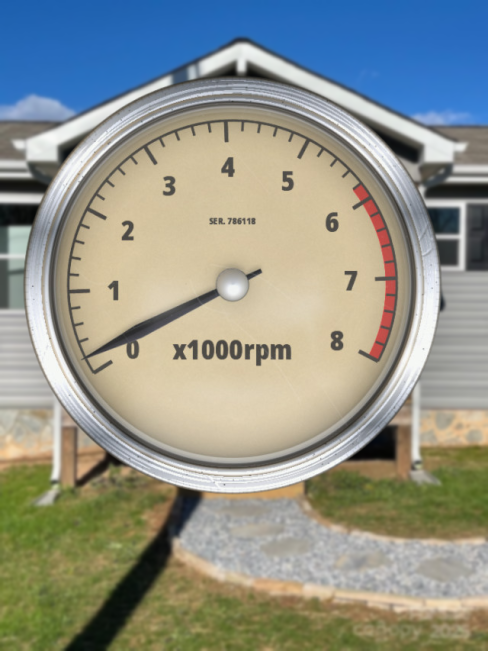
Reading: 200 rpm
